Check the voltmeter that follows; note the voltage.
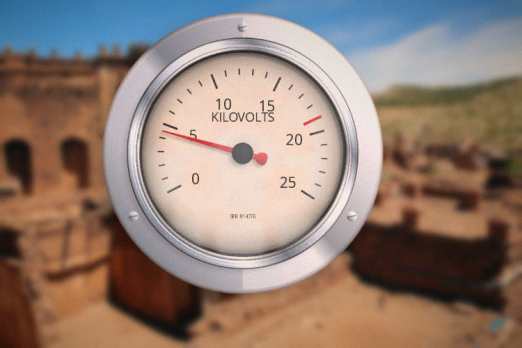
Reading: 4.5 kV
